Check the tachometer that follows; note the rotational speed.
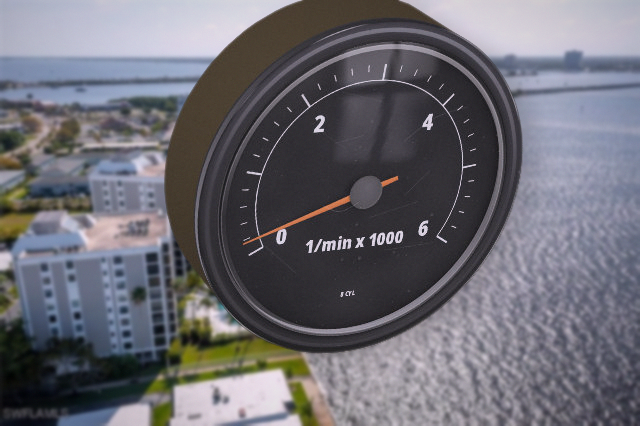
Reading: 200 rpm
